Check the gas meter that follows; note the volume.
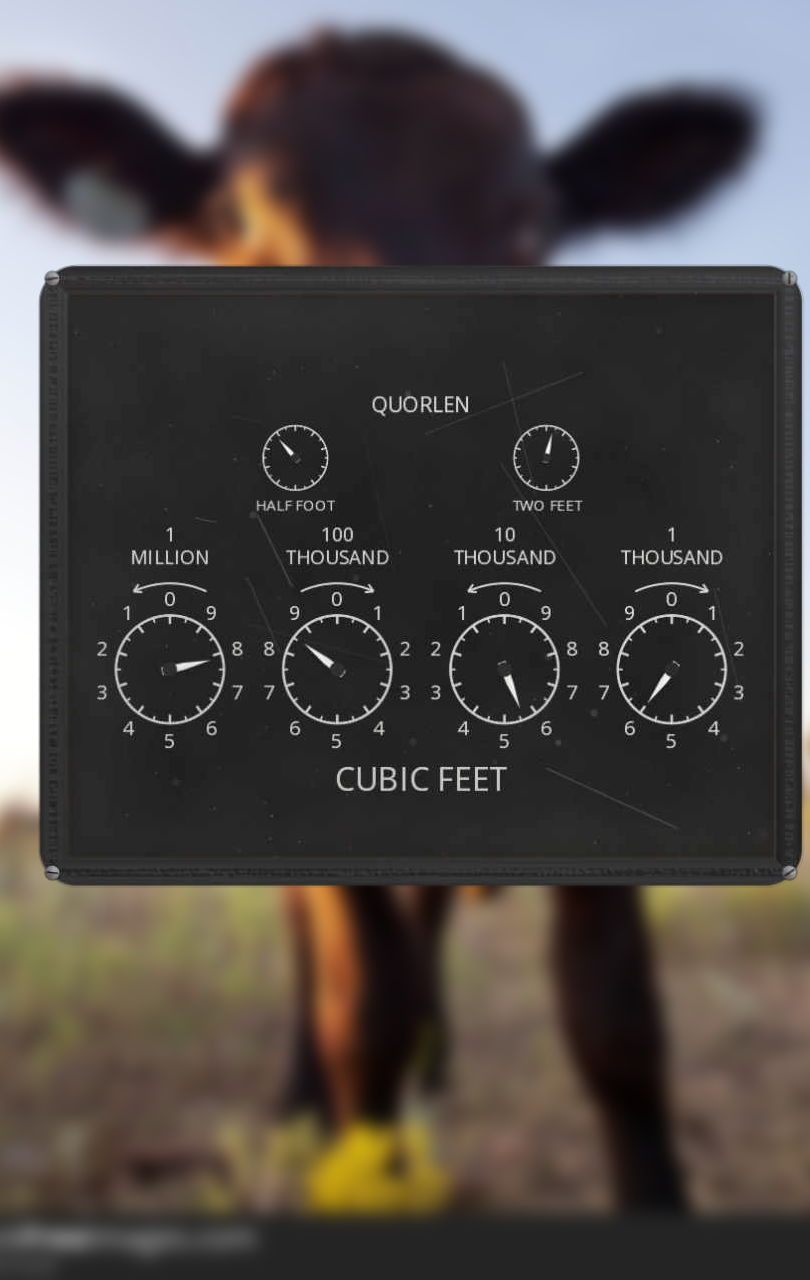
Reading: 785600 ft³
